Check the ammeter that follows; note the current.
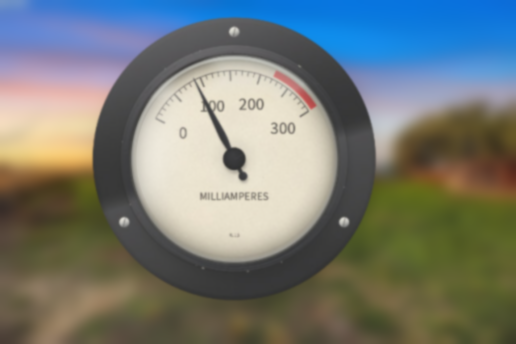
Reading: 90 mA
